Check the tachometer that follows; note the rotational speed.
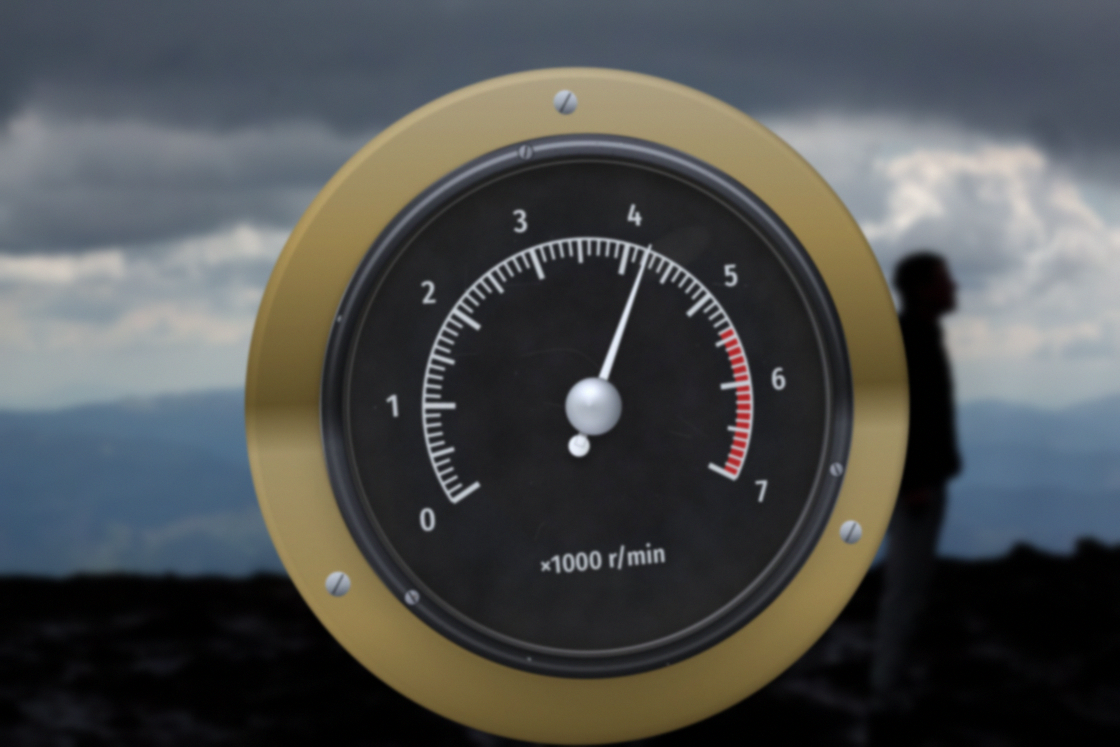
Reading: 4200 rpm
